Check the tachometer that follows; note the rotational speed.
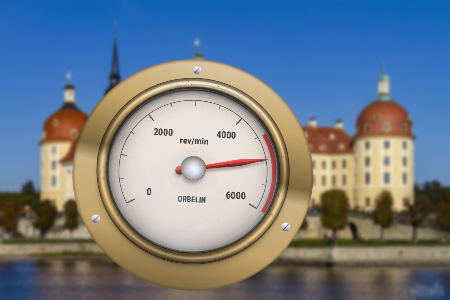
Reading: 5000 rpm
